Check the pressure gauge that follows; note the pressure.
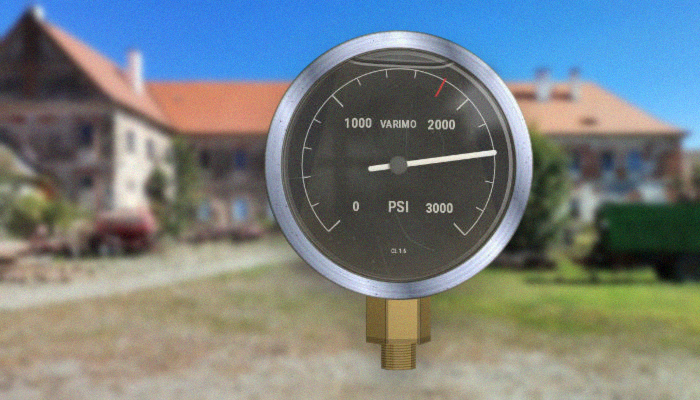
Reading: 2400 psi
